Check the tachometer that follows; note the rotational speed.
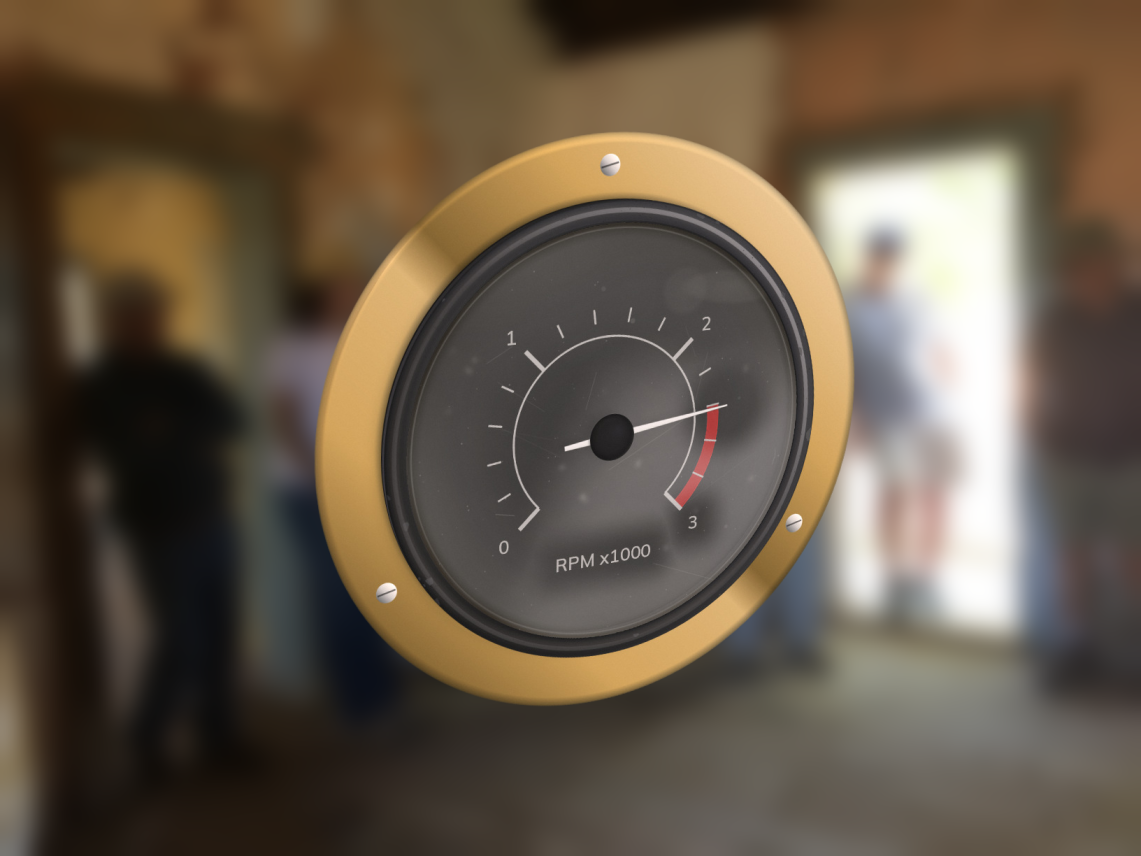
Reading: 2400 rpm
